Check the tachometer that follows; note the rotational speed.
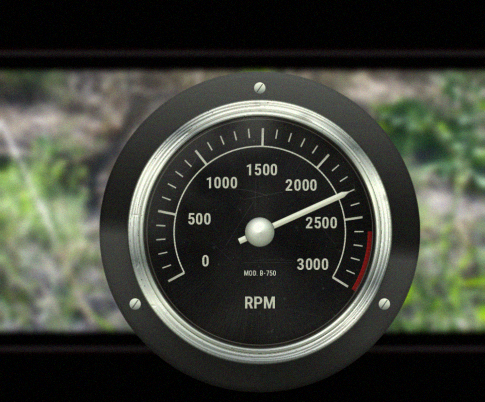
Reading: 2300 rpm
